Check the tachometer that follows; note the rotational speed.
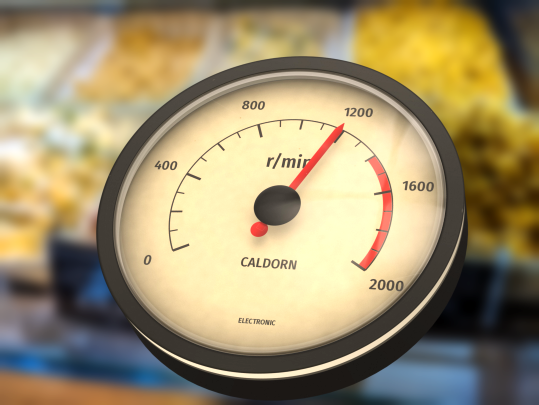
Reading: 1200 rpm
